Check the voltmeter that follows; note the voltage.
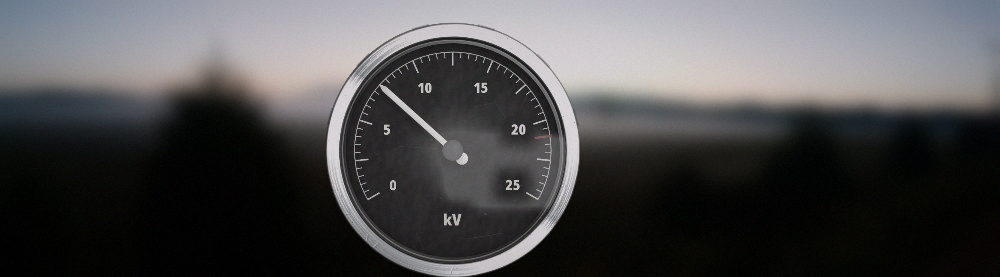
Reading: 7.5 kV
